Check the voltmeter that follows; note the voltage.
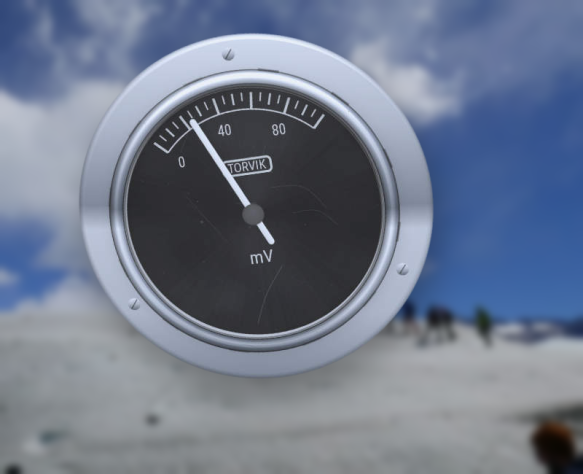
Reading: 25 mV
